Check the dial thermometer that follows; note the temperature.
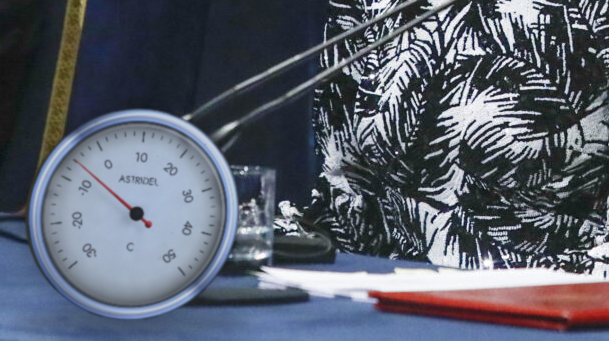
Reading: -6 °C
